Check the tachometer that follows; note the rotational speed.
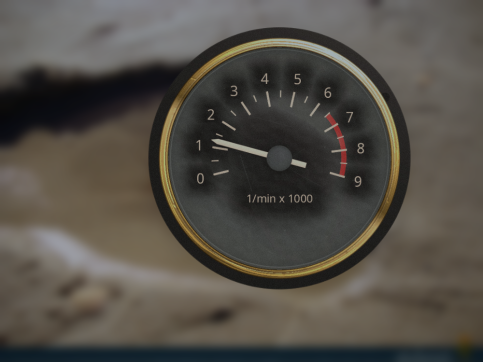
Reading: 1250 rpm
